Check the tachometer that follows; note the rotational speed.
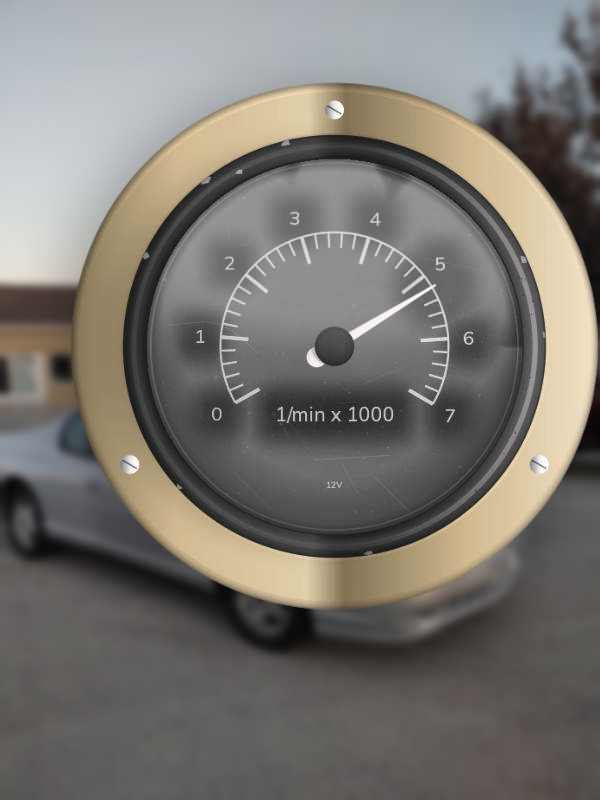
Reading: 5200 rpm
